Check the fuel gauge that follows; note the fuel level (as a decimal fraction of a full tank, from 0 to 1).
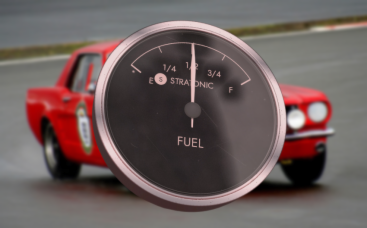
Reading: 0.5
